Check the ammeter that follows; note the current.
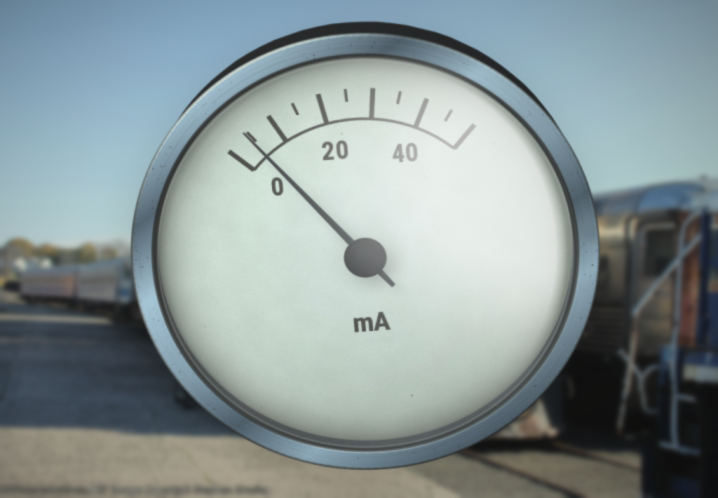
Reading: 5 mA
